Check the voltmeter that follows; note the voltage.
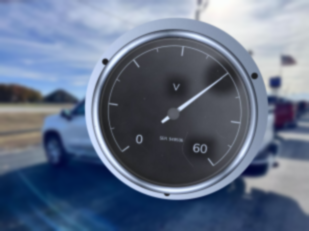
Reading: 40 V
